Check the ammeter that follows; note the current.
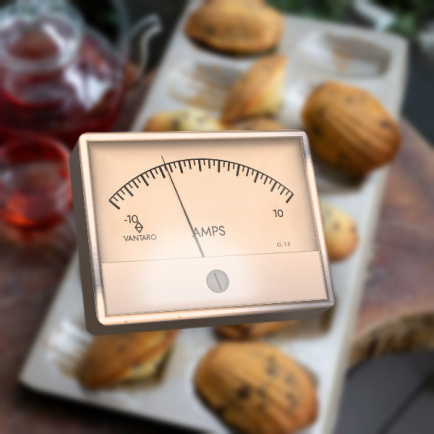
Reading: -3.5 A
